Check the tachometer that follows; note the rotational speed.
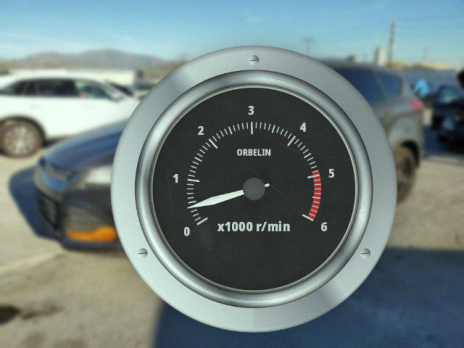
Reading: 400 rpm
